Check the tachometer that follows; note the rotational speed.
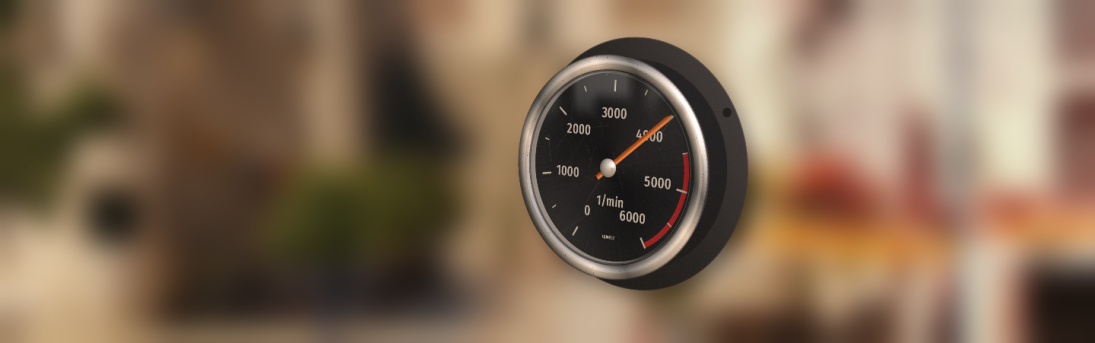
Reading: 4000 rpm
